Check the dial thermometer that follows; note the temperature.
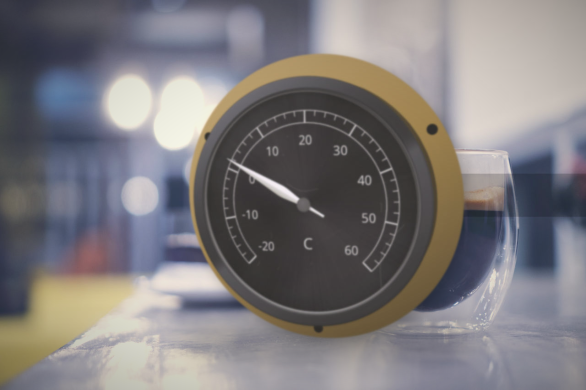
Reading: 2 °C
